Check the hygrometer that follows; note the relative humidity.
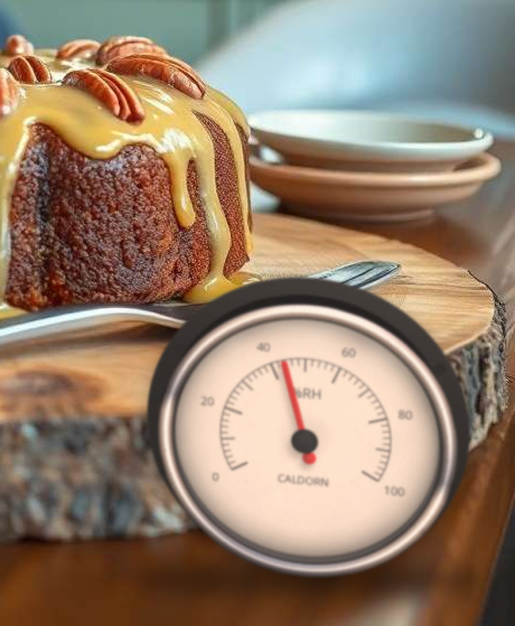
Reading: 44 %
